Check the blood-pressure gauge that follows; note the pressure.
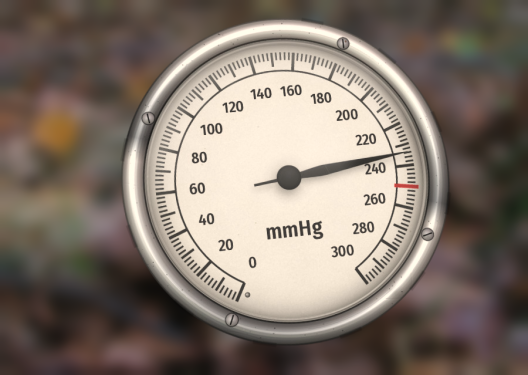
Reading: 234 mmHg
